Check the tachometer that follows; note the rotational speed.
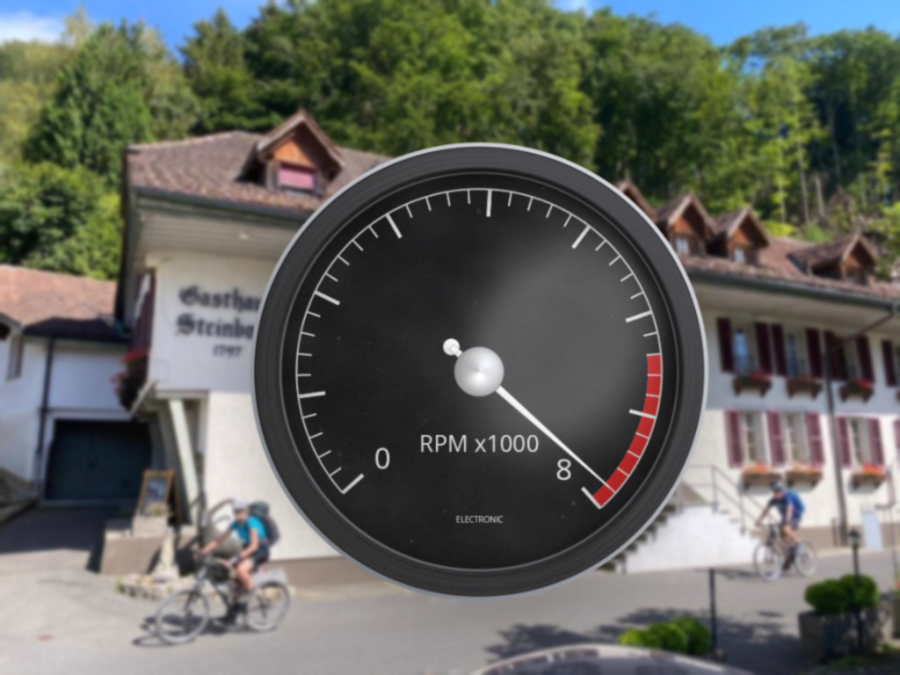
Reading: 7800 rpm
